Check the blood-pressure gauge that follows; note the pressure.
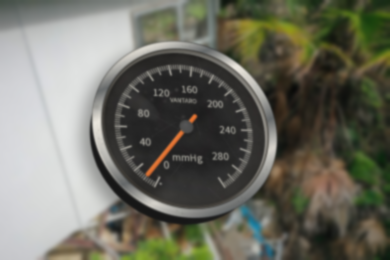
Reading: 10 mmHg
